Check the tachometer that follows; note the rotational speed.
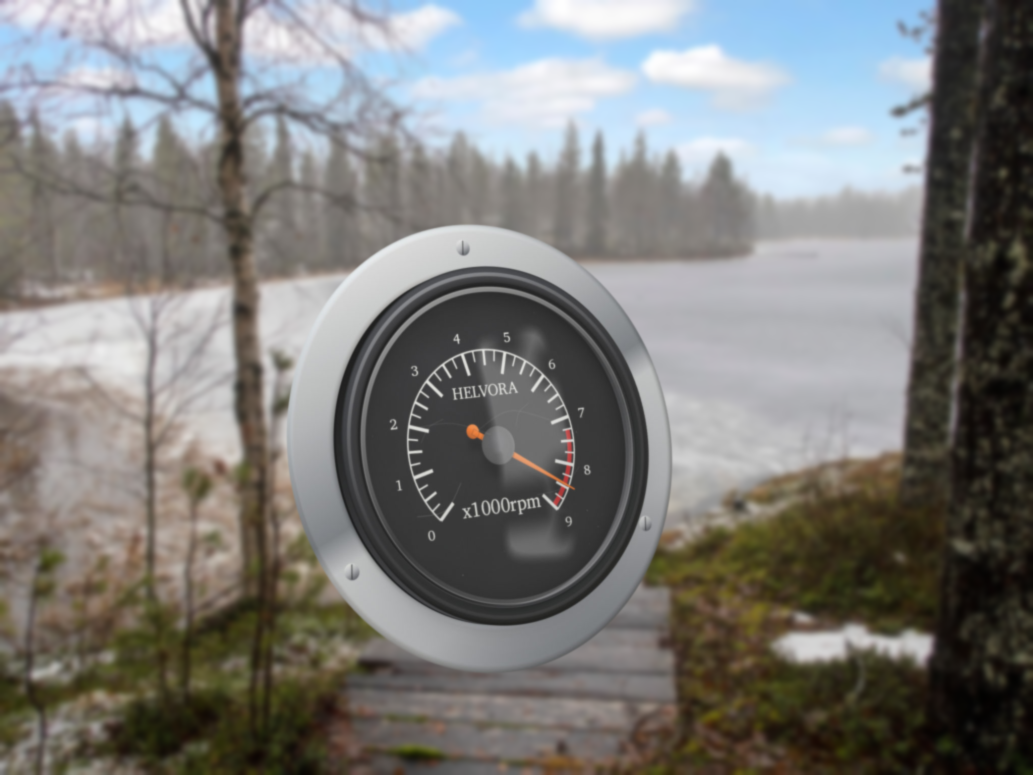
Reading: 8500 rpm
